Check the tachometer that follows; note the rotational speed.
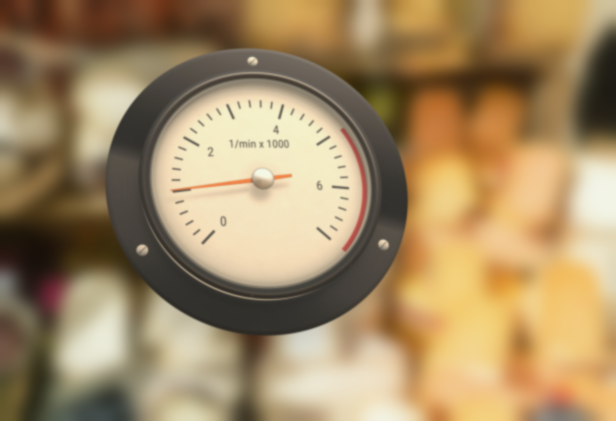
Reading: 1000 rpm
